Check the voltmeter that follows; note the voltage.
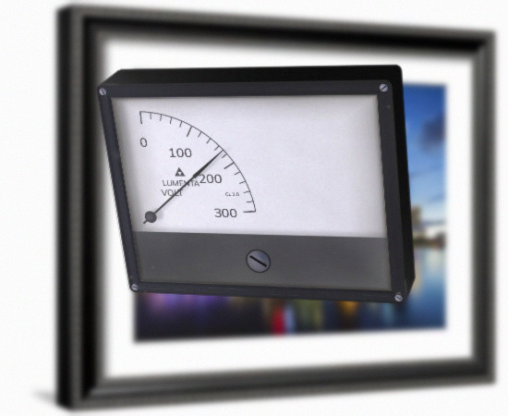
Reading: 170 V
